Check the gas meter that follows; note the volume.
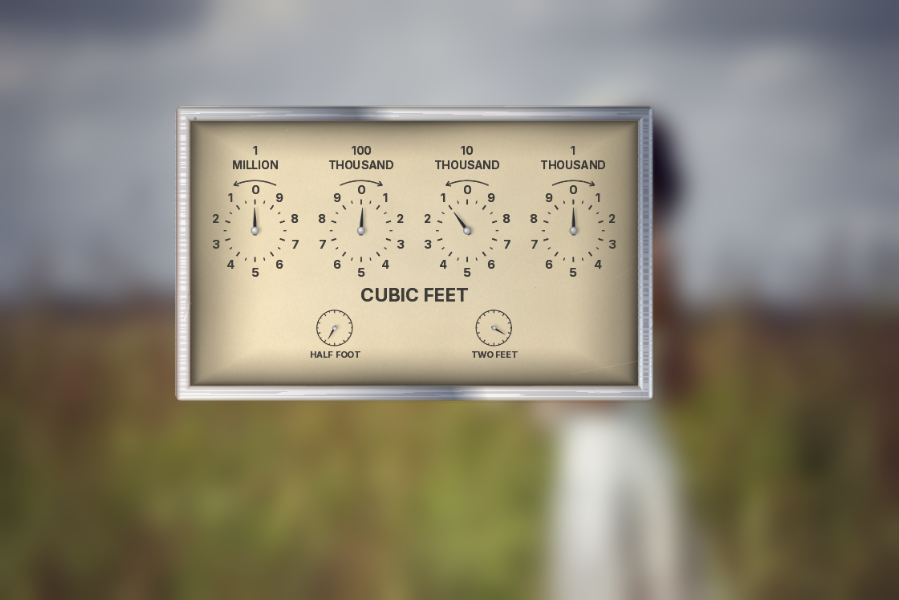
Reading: 1000 ft³
